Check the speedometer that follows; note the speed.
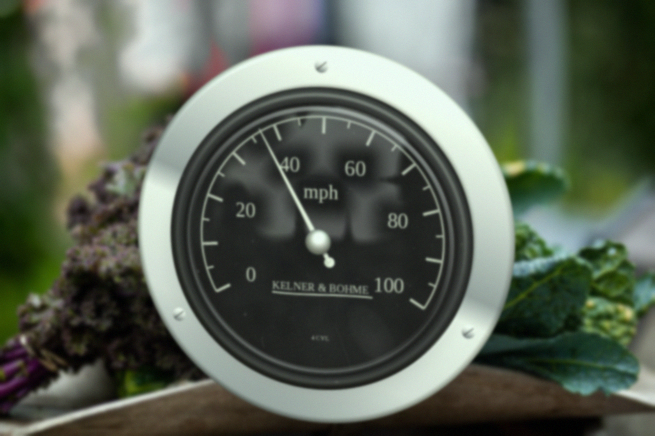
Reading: 37.5 mph
